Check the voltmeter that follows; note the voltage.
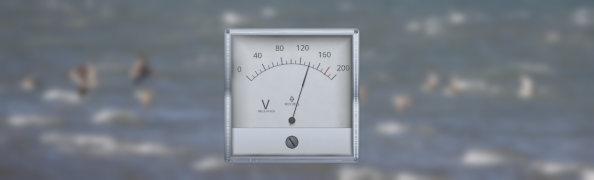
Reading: 140 V
